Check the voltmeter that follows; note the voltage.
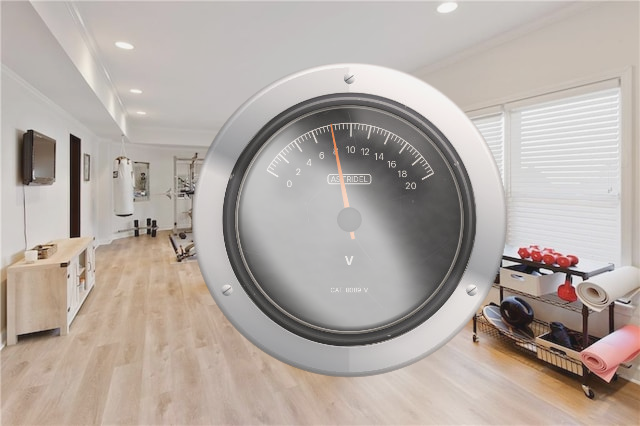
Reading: 8 V
